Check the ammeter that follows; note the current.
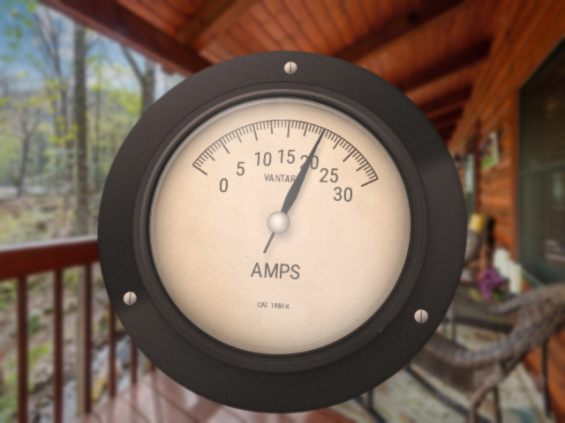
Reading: 20 A
